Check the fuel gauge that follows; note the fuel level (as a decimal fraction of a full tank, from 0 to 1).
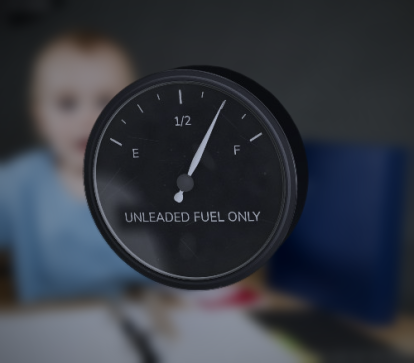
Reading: 0.75
